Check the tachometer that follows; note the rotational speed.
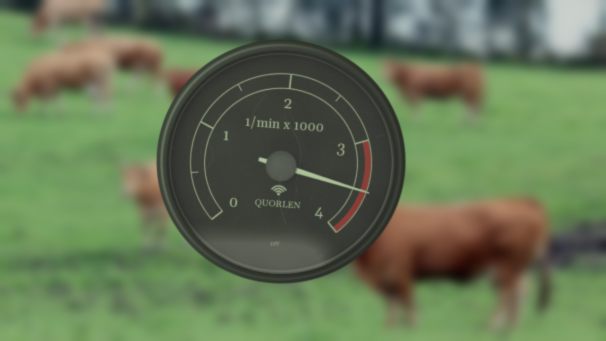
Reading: 3500 rpm
